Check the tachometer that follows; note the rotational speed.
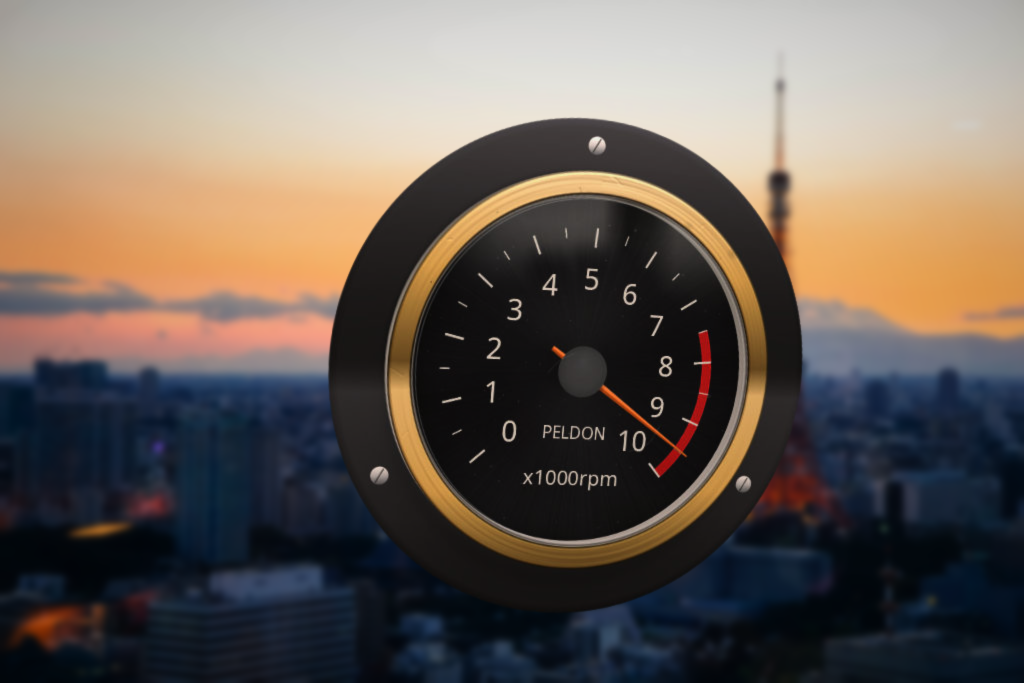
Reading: 9500 rpm
